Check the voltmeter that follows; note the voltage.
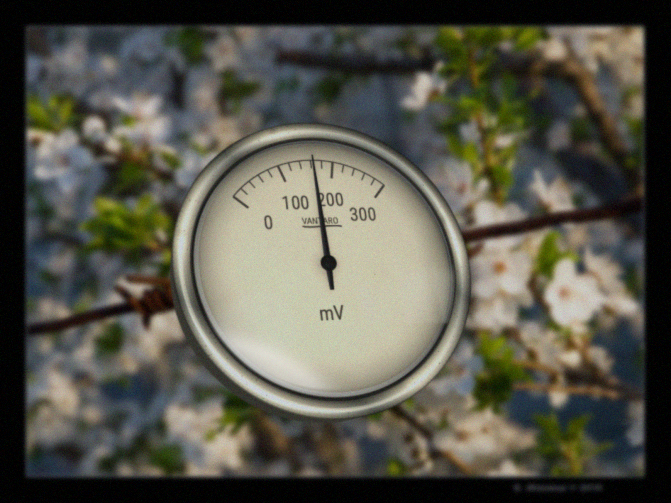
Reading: 160 mV
